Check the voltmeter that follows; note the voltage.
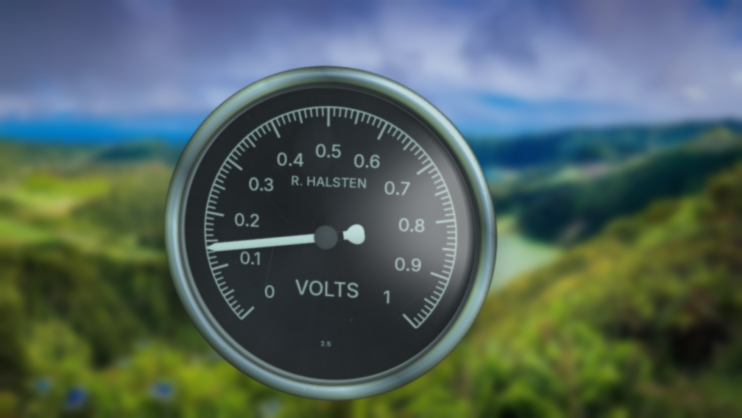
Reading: 0.14 V
